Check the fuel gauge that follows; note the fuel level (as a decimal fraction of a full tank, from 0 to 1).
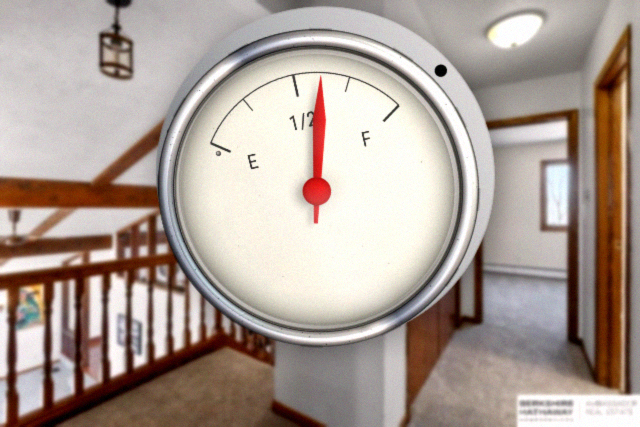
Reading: 0.625
